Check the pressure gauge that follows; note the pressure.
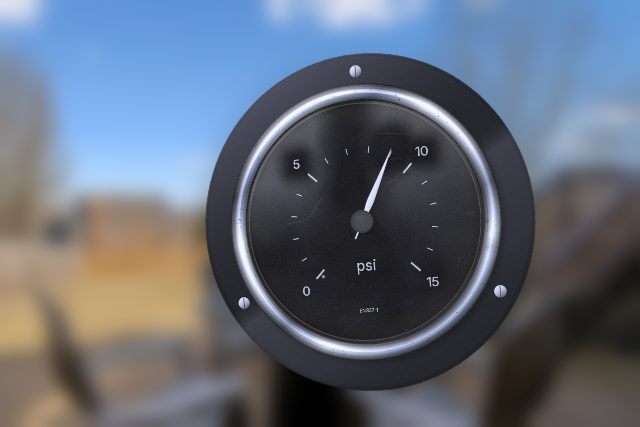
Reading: 9 psi
